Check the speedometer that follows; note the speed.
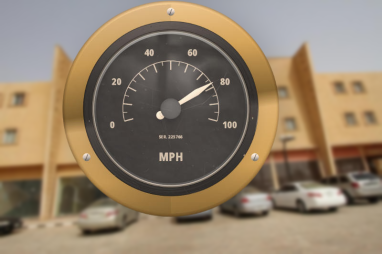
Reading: 77.5 mph
